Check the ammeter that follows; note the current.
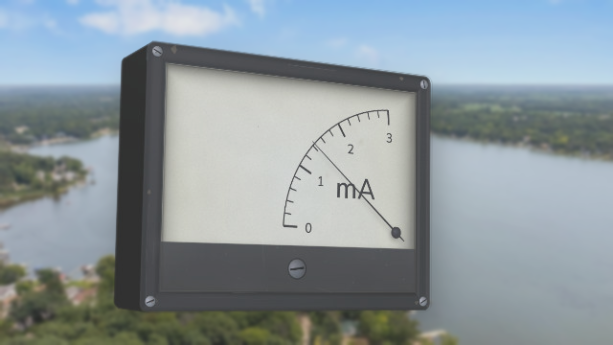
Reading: 1.4 mA
